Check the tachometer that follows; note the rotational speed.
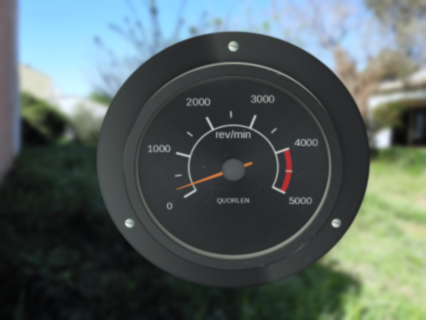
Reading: 250 rpm
